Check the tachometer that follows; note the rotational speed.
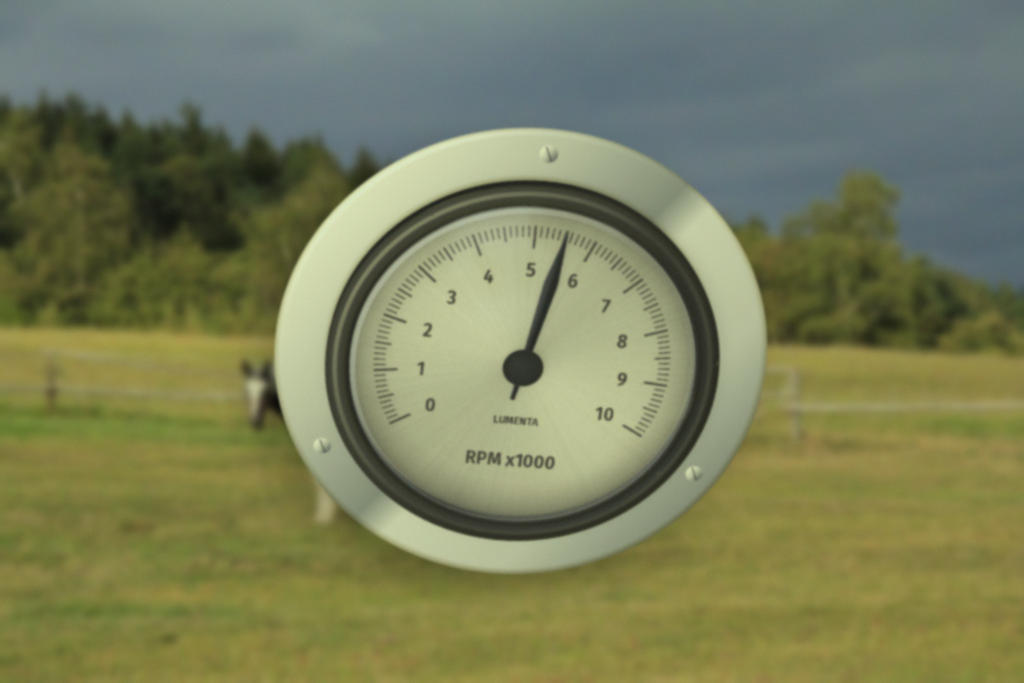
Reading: 5500 rpm
